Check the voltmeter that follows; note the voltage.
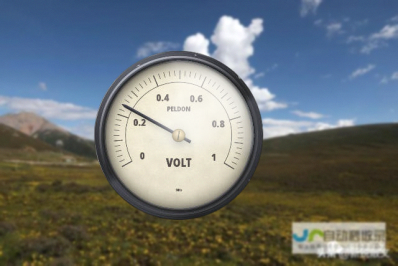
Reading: 0.24 V
